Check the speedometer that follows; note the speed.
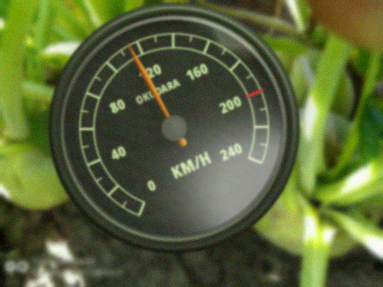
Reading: 115 km/h
